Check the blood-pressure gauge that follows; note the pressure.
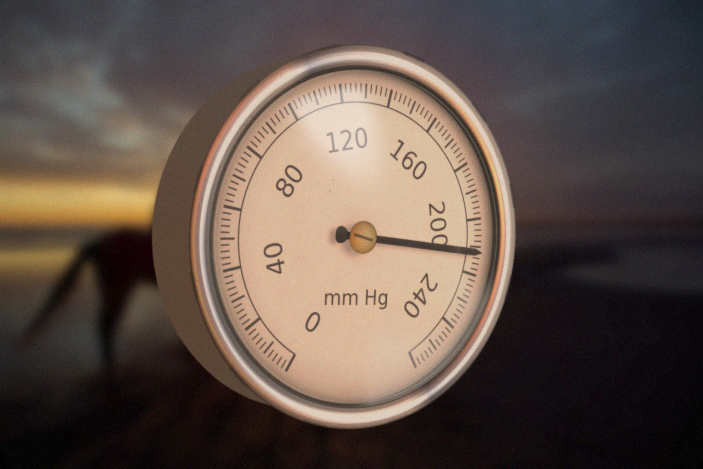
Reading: 212 mmHg
